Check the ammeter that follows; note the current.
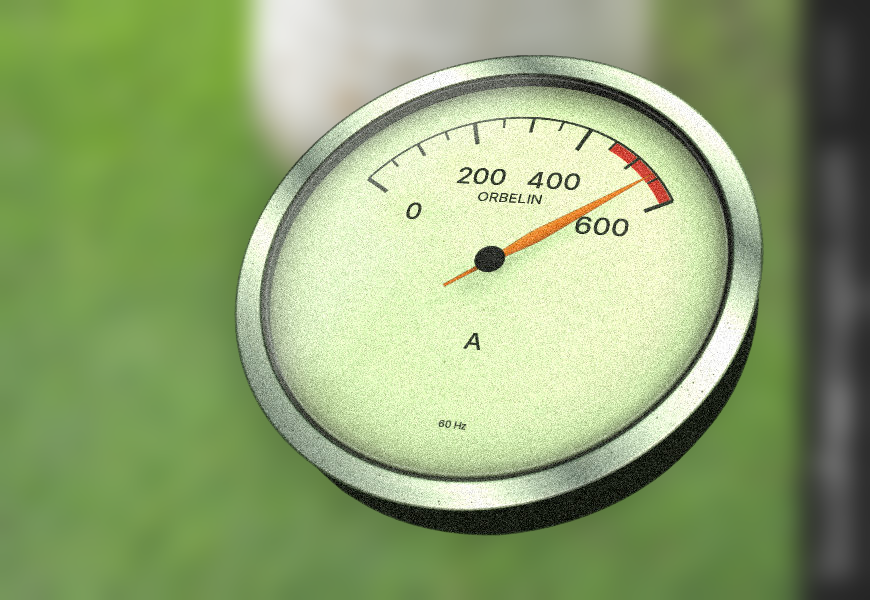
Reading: 550 A
